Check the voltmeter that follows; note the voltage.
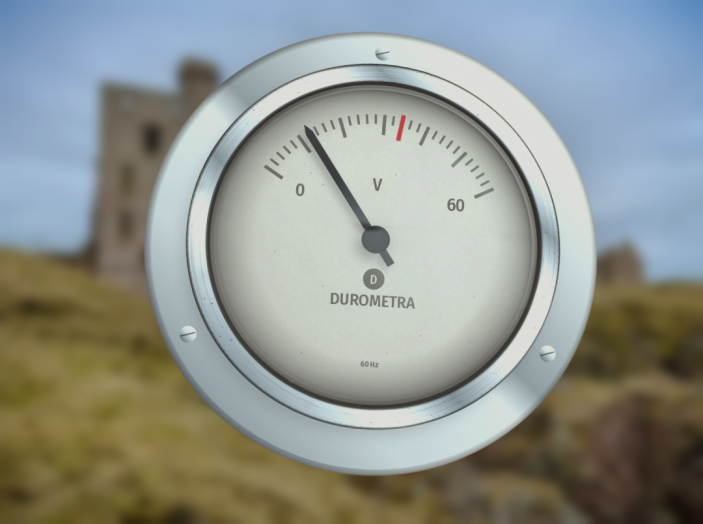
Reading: 12 V
